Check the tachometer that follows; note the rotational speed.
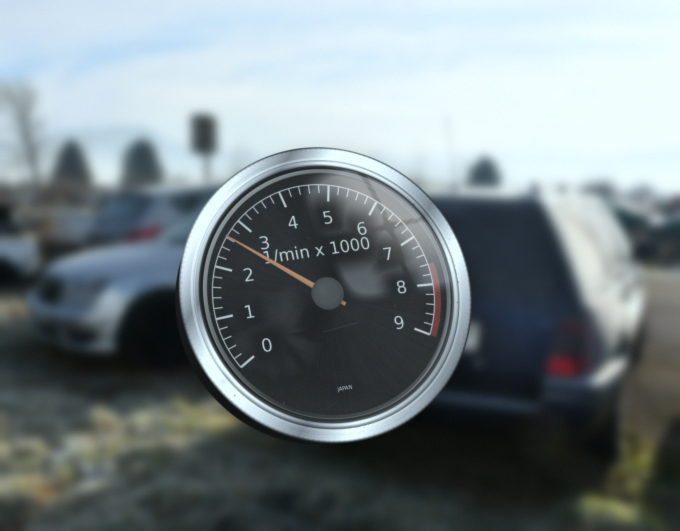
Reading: 2600 rpm
